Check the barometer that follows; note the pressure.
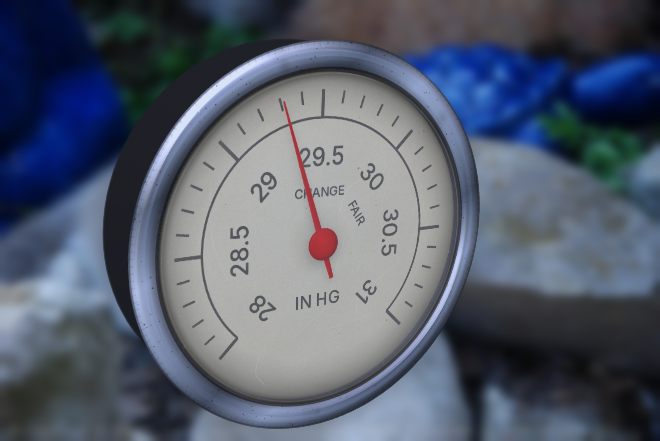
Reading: 29.3 inHg
